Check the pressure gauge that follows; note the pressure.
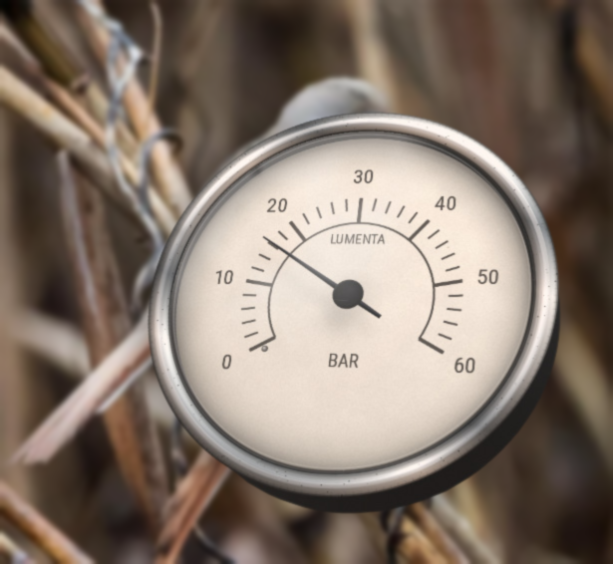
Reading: 16 bar
